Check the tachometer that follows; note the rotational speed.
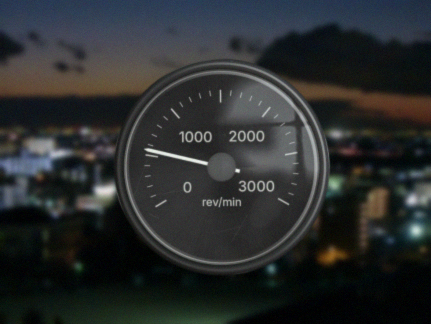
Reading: 550 rpm
